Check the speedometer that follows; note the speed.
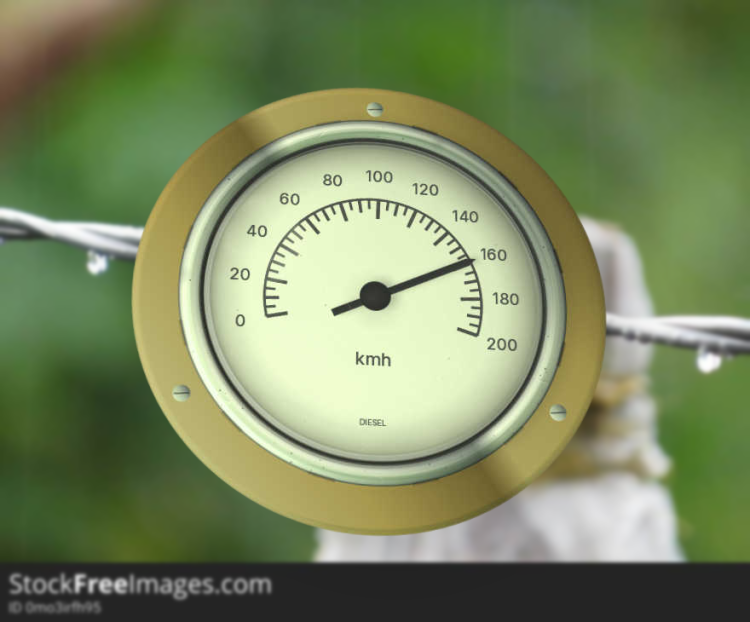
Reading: 160 km/h
